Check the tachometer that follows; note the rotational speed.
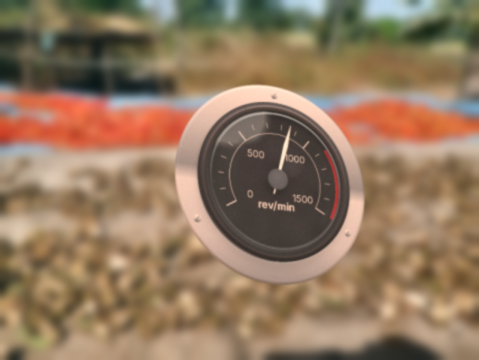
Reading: 850 rpm
